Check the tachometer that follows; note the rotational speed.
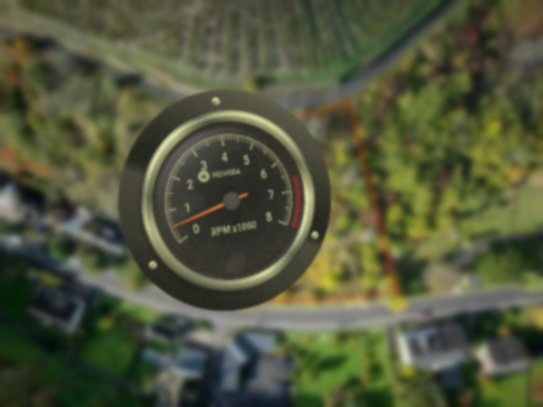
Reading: 500 rpm
